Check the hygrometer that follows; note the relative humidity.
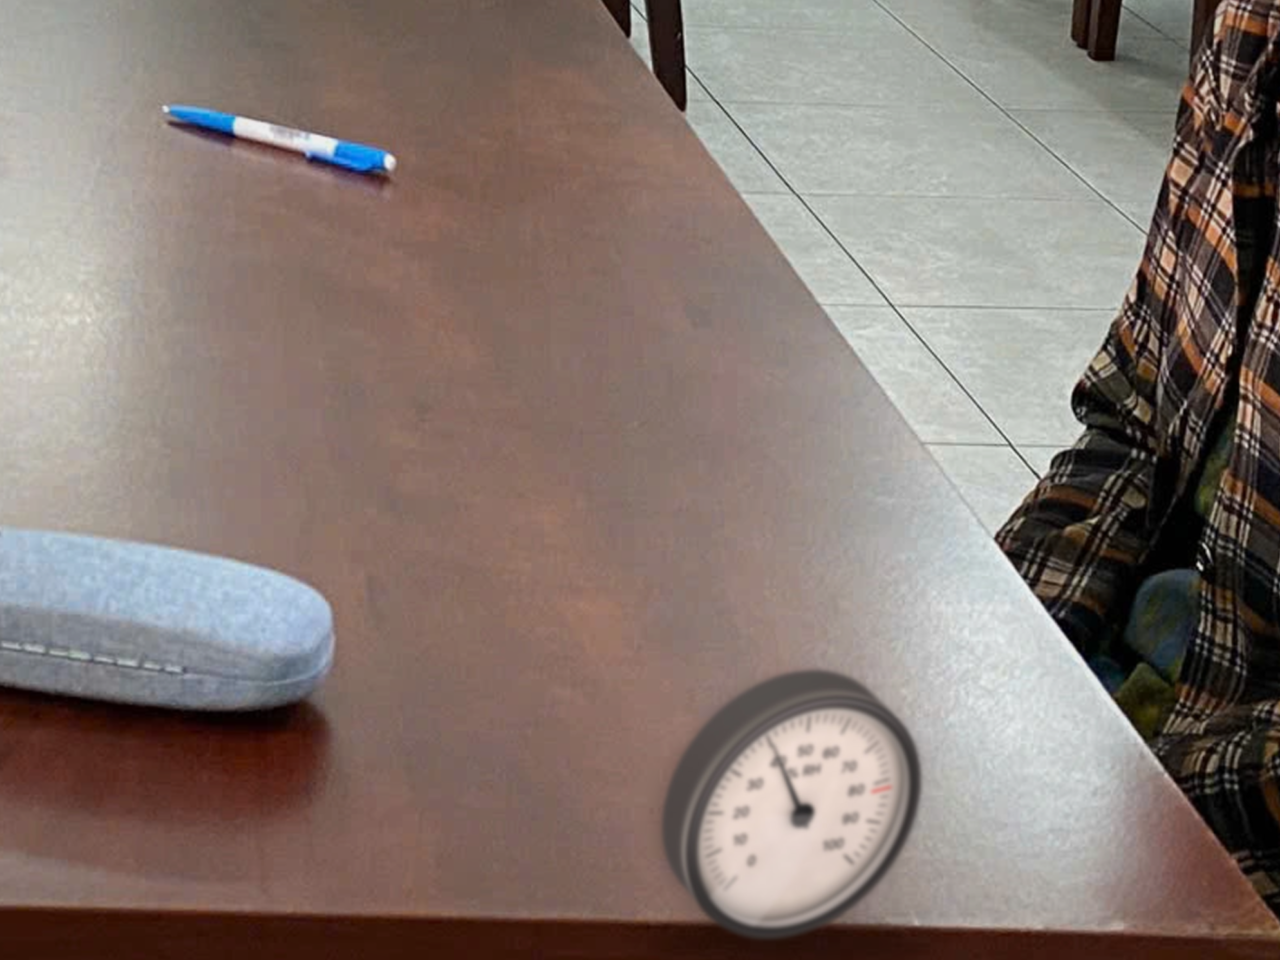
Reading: 40 %
